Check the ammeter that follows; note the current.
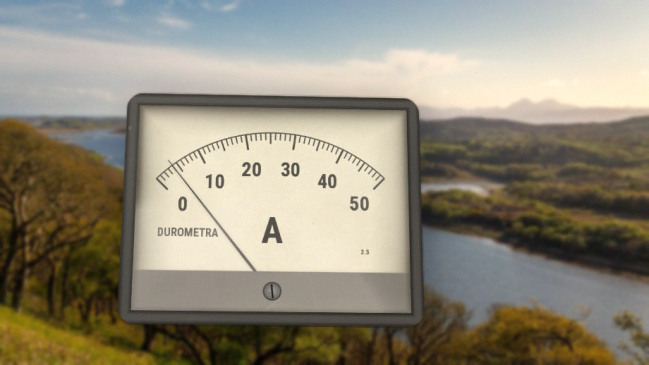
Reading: 4 A
